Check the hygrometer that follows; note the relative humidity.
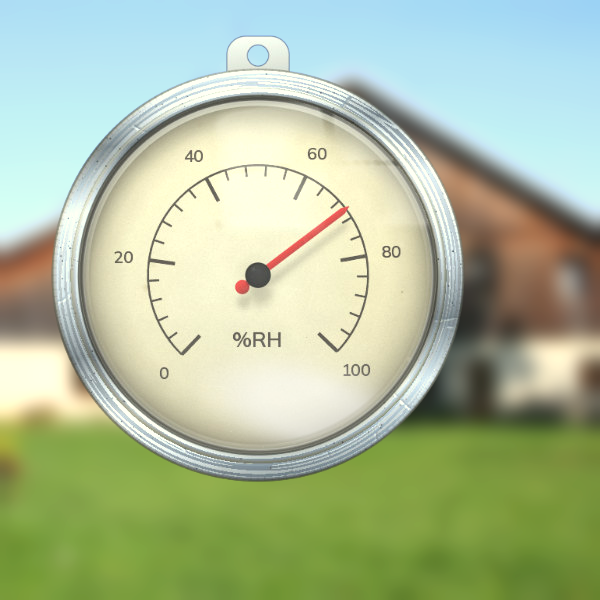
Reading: 70 %
